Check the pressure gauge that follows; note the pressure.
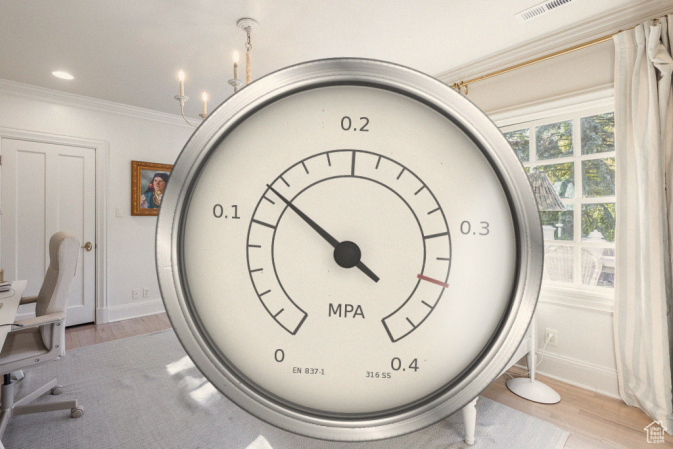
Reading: 0.13 MPa
